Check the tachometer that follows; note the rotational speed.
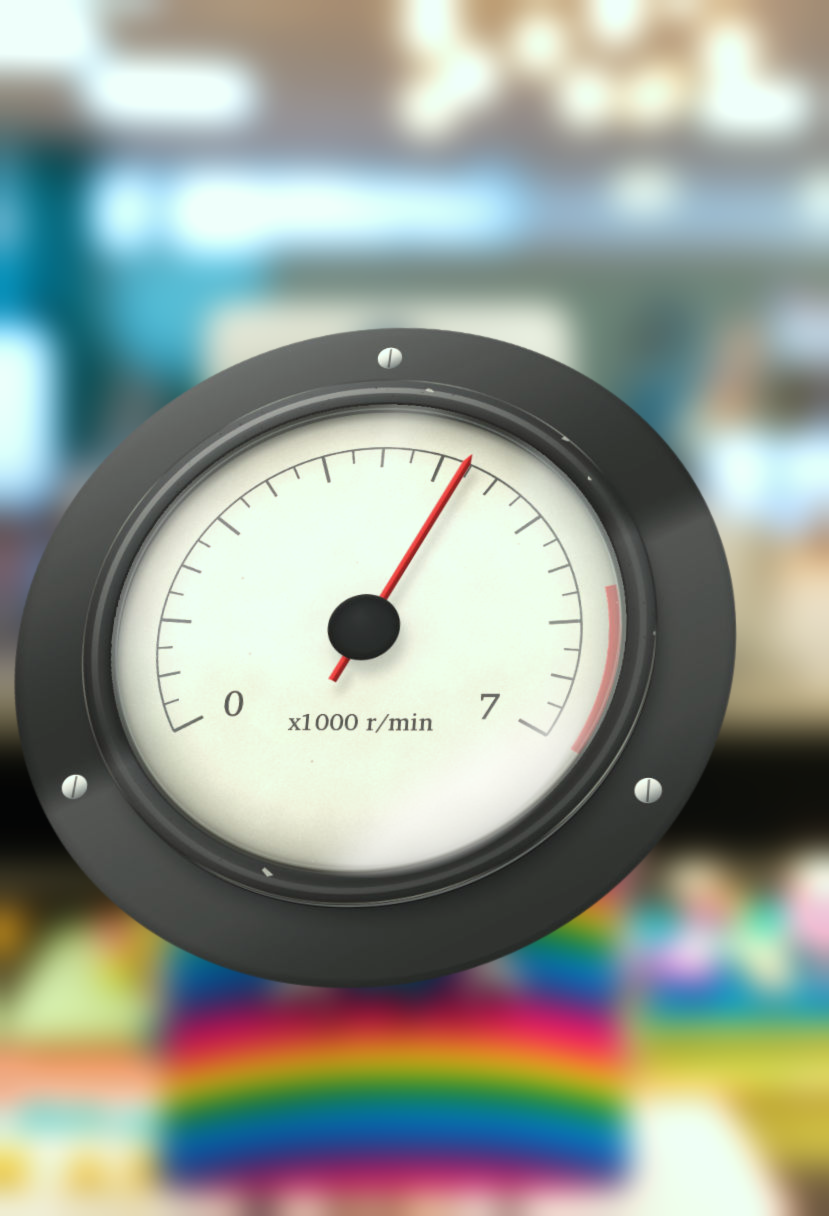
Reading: 4250 rpm
